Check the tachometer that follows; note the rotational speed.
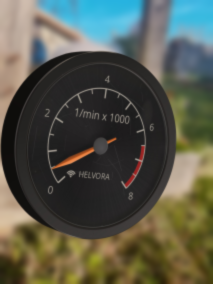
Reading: 500 rpm
